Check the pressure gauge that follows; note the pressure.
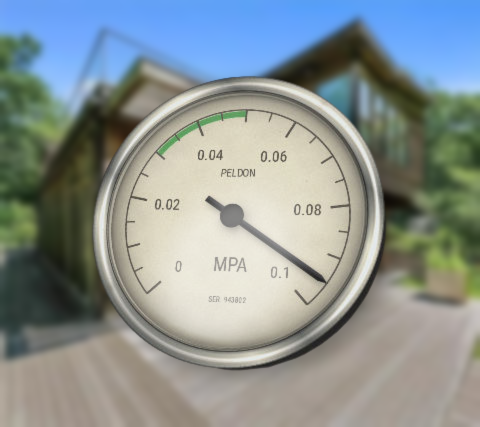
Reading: 0.095 MPa
